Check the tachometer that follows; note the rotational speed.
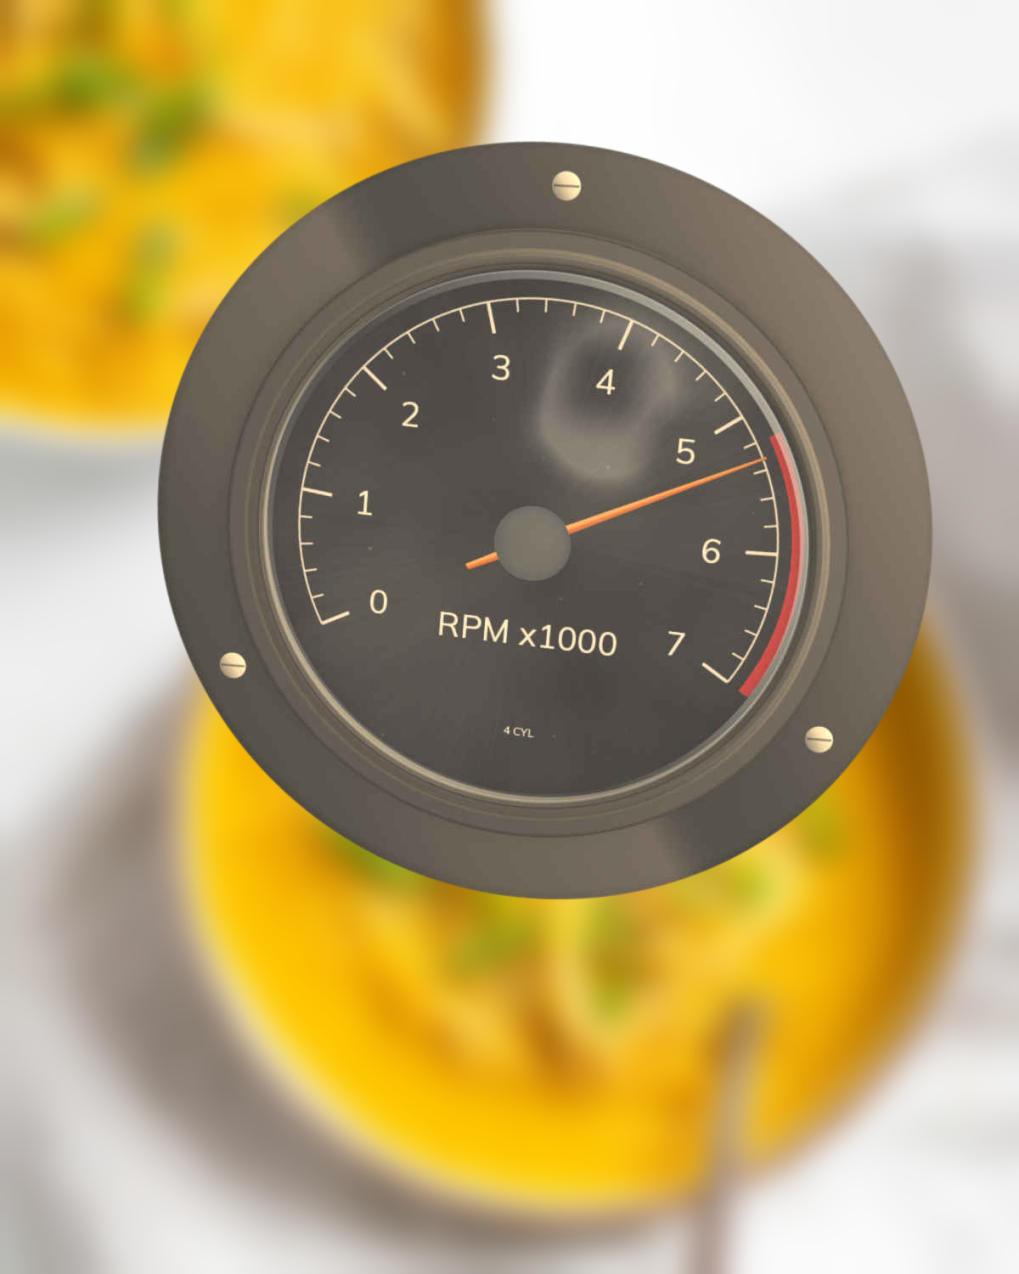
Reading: 5300 rpm
